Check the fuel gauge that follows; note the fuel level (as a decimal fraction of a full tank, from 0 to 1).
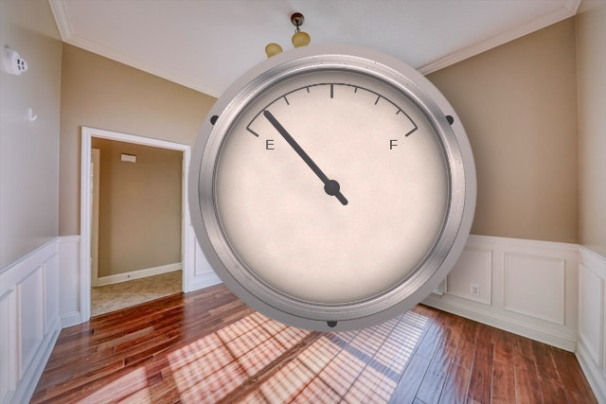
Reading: 0.125
